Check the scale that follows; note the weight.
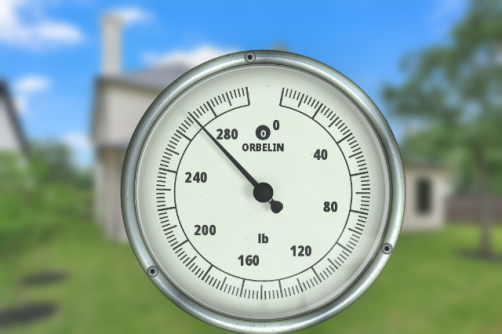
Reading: 270 lb
